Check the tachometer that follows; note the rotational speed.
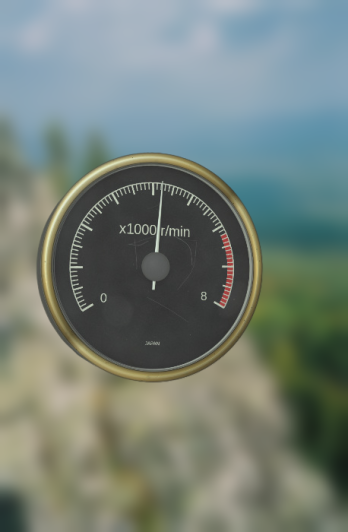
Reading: 4200 rpm
